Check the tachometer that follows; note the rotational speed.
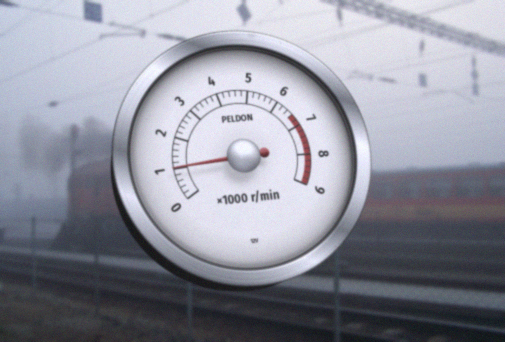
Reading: 1000 rpm
